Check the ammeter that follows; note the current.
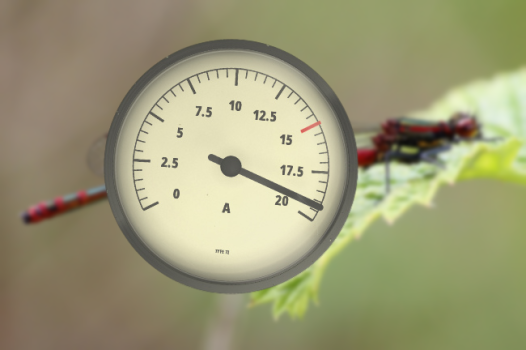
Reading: 19.25 A
